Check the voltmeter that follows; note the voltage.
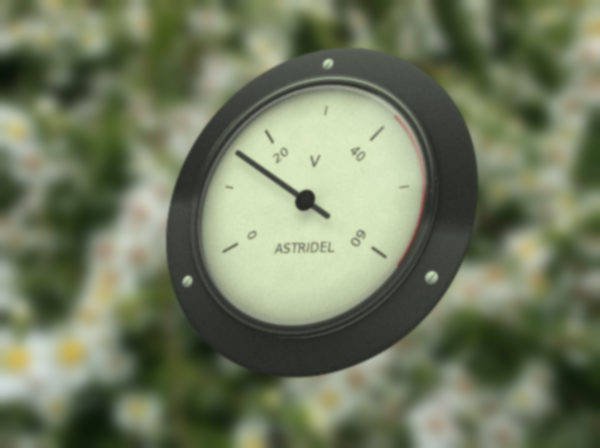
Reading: 15 V
